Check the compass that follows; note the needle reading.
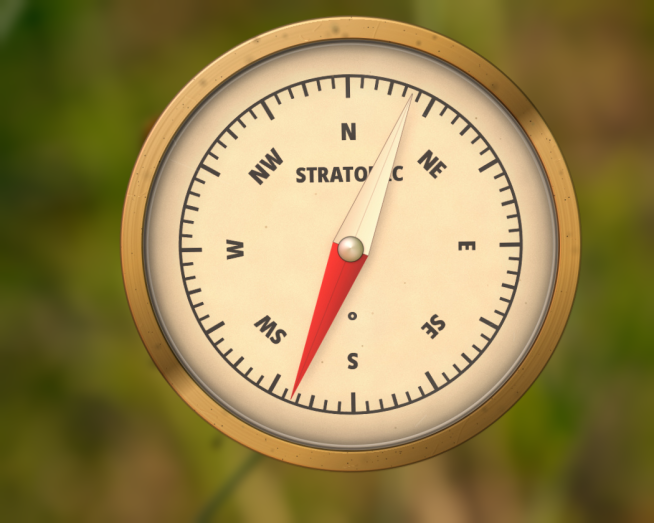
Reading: 202.5 °
